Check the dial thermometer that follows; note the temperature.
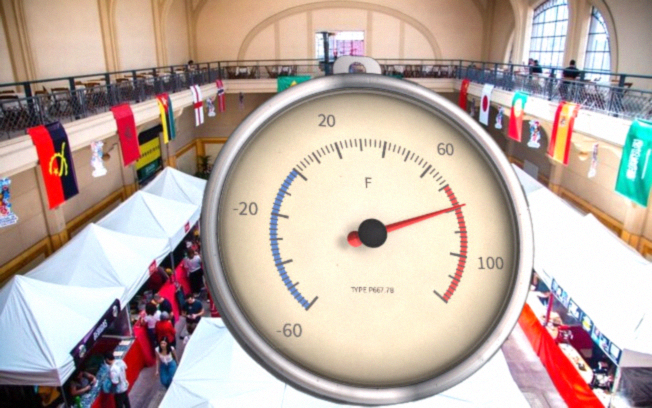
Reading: 80 °F
